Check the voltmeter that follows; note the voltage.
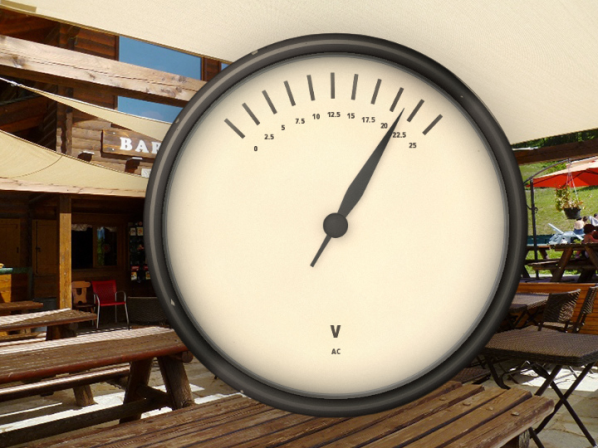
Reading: 21.25 V
